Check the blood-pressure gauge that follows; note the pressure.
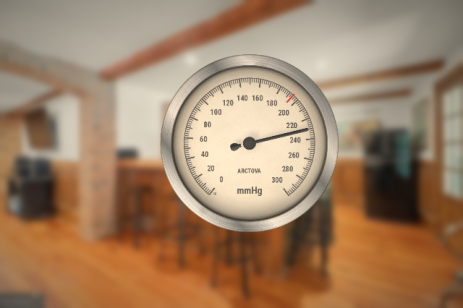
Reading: 230 mmHg
